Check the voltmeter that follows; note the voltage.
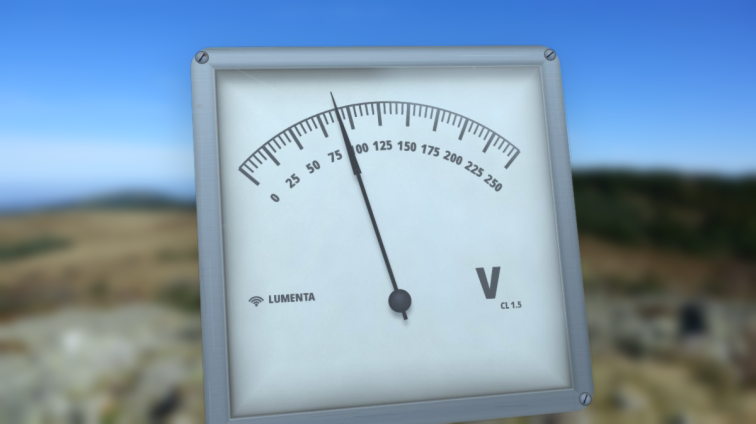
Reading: 90 V
